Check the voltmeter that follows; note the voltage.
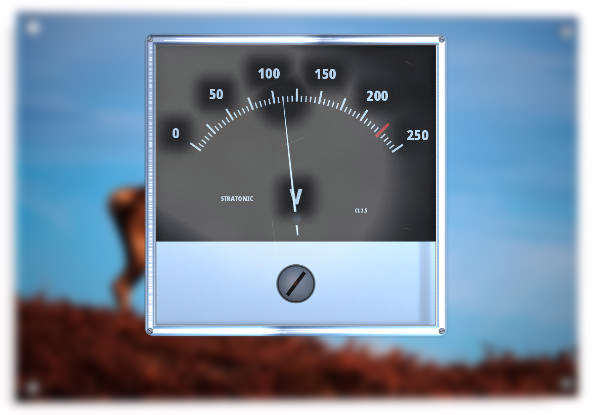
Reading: 110 V
